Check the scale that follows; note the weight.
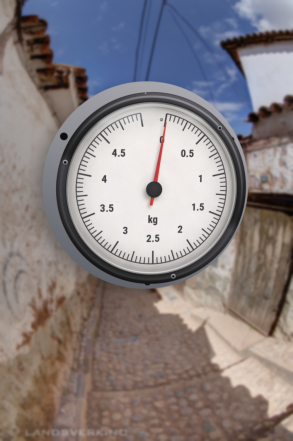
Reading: 0 kg
